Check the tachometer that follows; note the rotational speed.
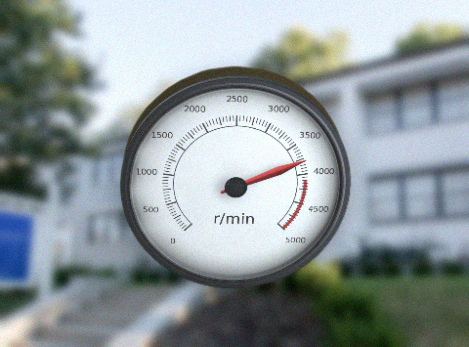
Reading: 3750 rpm
